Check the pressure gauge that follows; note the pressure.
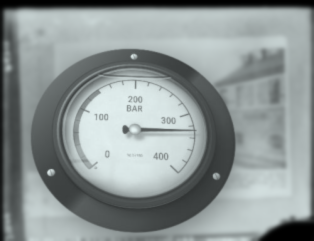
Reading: 330 bar
